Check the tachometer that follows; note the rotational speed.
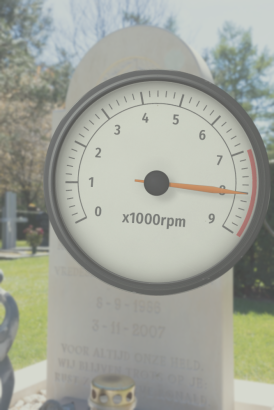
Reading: 8000 rpm
